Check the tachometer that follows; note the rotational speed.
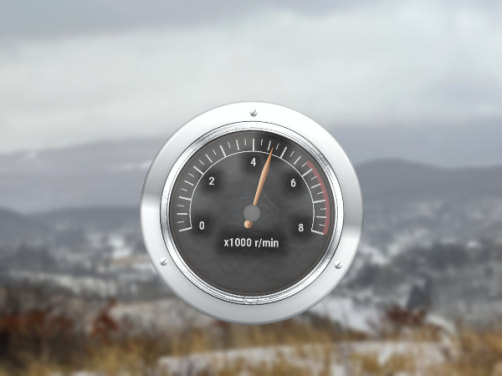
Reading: 4625 rpm
